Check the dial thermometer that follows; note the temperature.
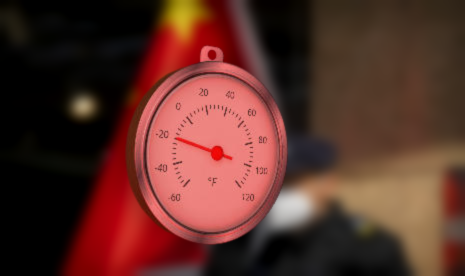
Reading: -20 °F
